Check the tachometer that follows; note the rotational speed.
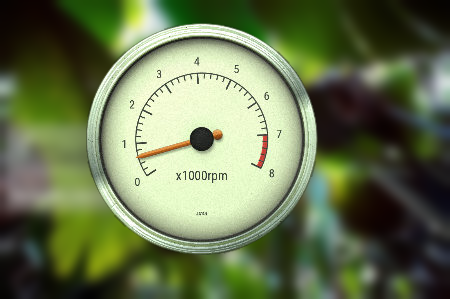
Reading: 600 rpm
